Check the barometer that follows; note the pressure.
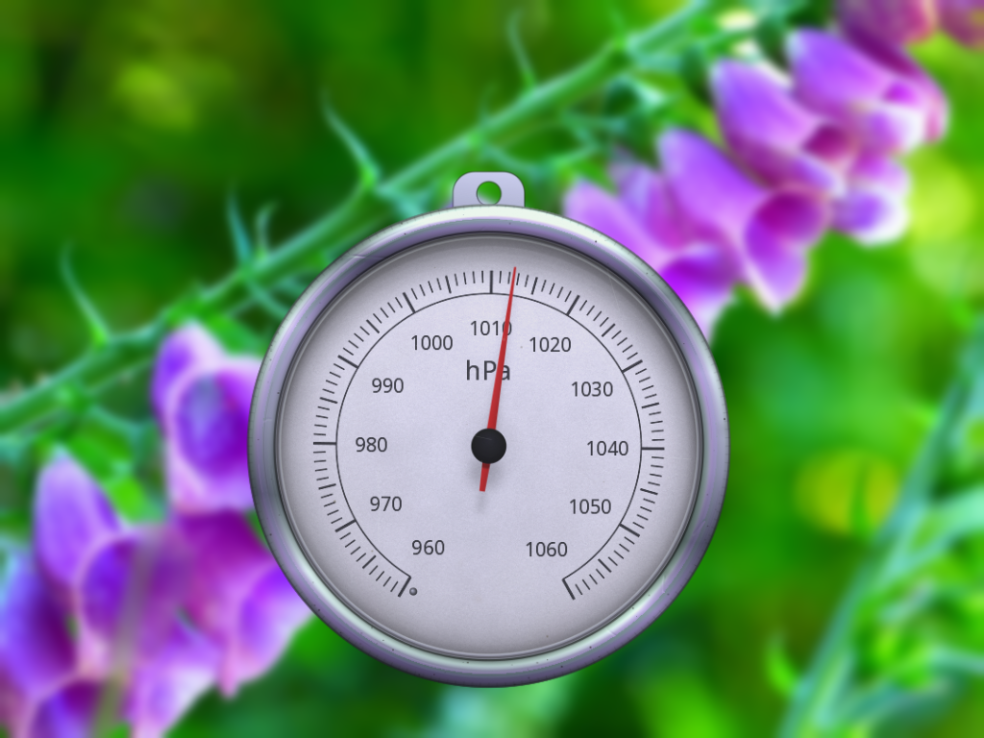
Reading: 1012.5 hPa
